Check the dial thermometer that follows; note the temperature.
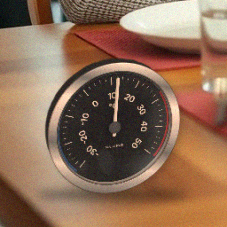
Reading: 12 °C
